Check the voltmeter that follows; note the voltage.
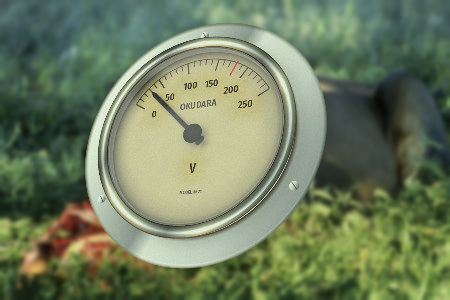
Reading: 30 V
